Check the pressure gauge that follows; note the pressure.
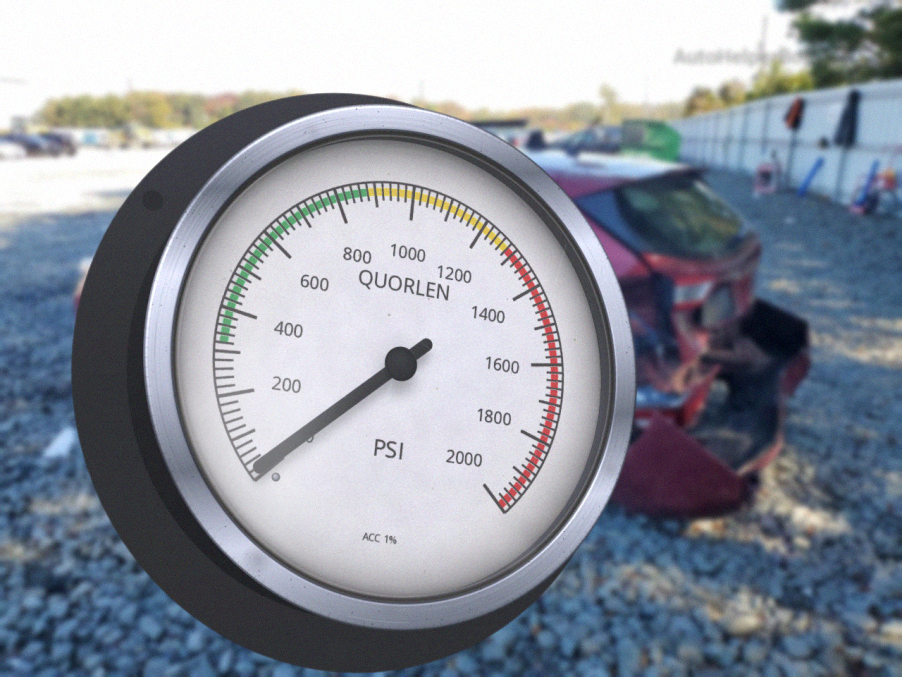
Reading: 20 psi
